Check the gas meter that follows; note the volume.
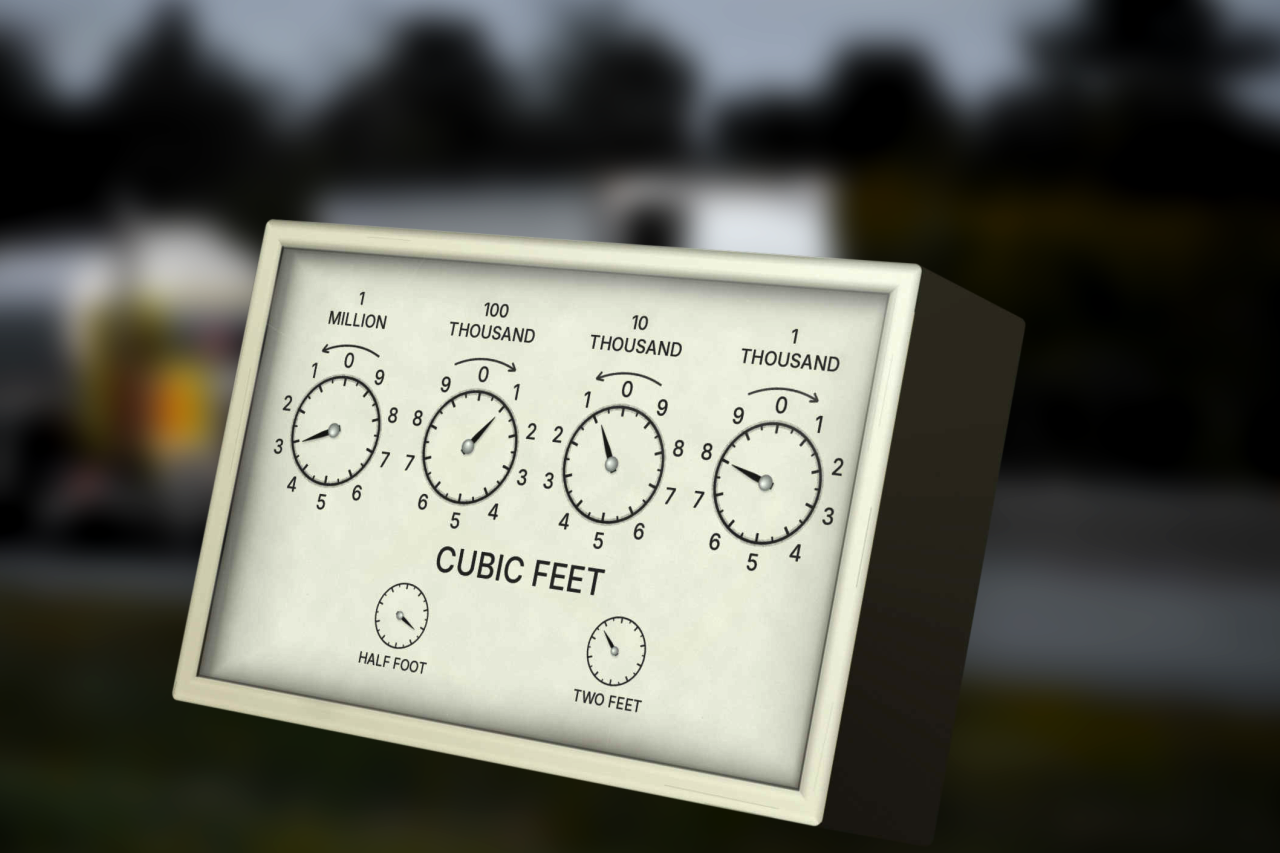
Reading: 310800 ft³
